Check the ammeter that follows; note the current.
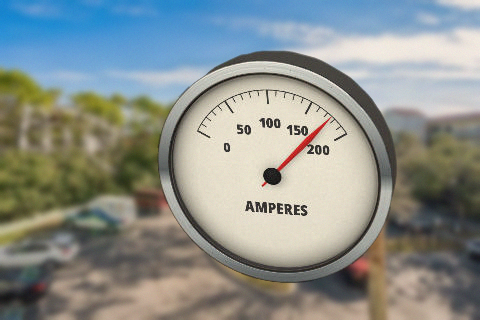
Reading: 175 A
